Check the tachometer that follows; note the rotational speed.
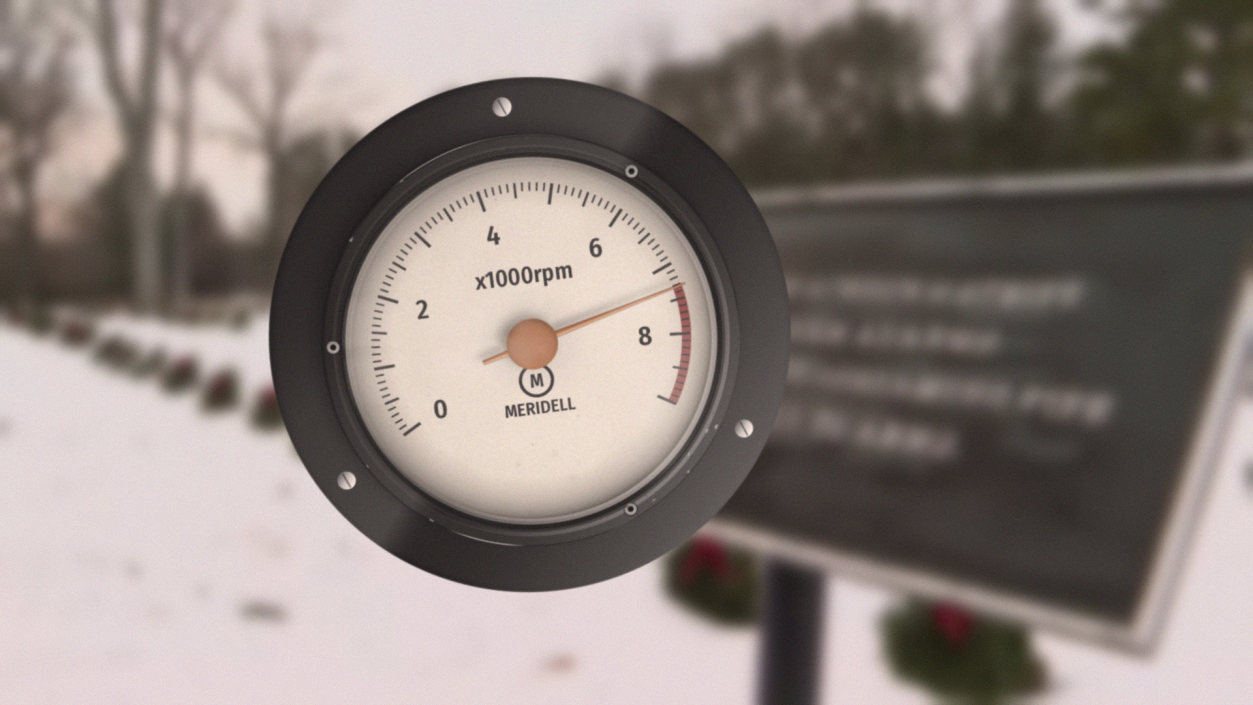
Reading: 7300 rpm
